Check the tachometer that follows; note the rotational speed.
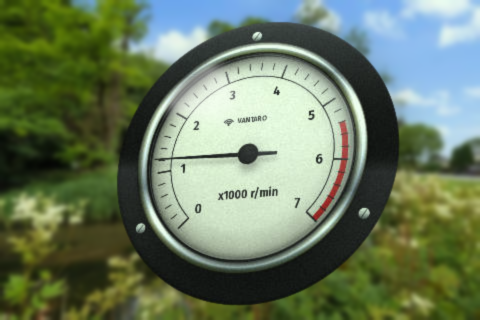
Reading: 1200 rpm
